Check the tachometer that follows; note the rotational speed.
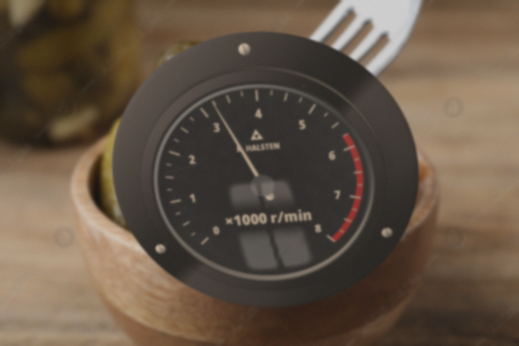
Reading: 3250 rpm
